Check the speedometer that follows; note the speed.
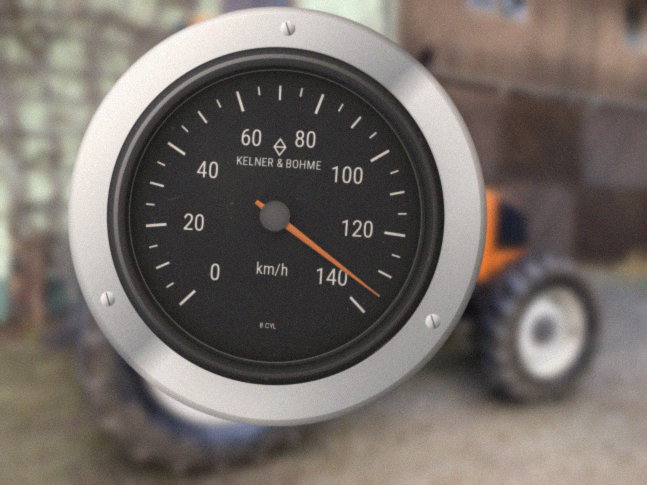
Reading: 135 km/h
